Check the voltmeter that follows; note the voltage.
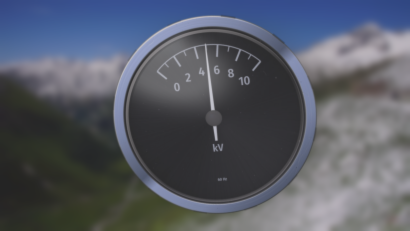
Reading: 5 kV
